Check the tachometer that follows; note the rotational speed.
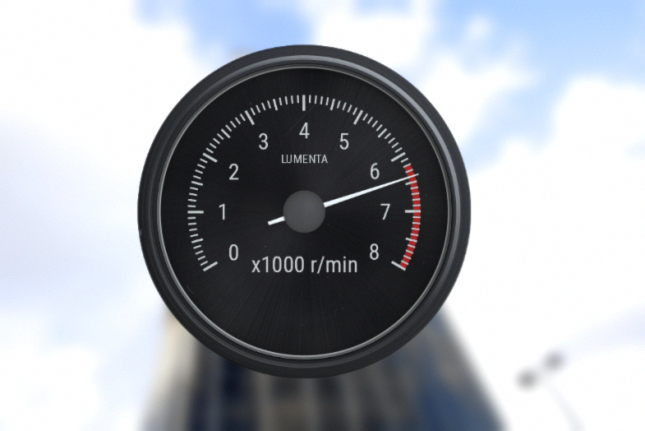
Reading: 6400 rpm
